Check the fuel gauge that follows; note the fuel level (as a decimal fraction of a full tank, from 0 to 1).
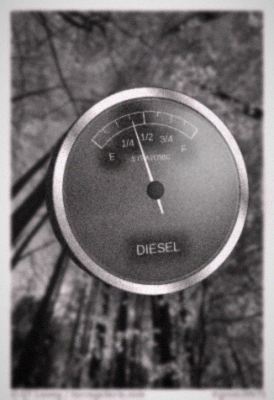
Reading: 0.375
